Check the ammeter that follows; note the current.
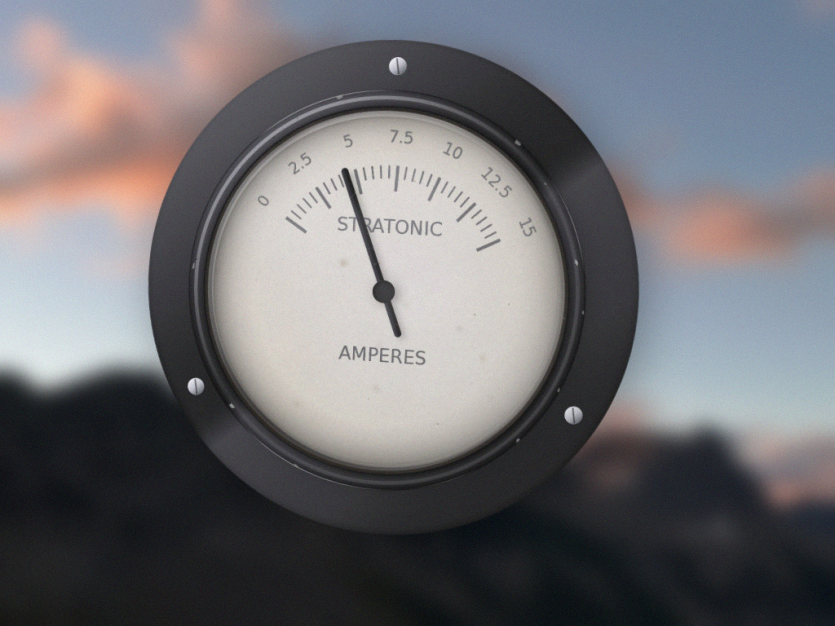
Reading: 4.5 A
